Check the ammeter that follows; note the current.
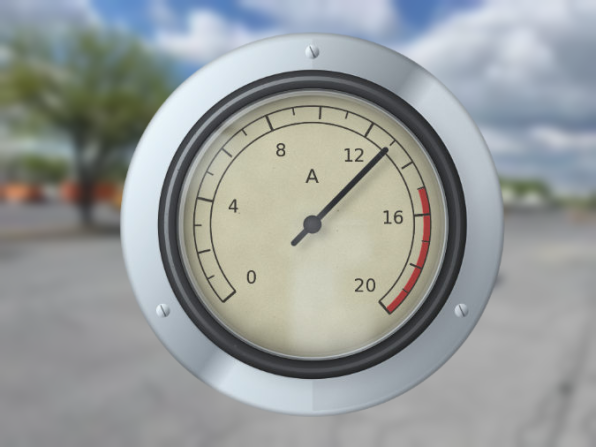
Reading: 13 A
